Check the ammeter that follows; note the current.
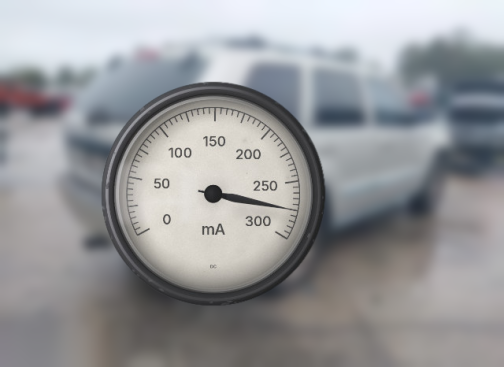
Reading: 275 mA
